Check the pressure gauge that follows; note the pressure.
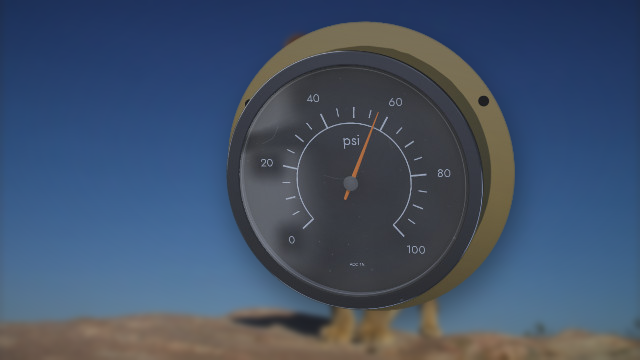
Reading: 57.5 psi
